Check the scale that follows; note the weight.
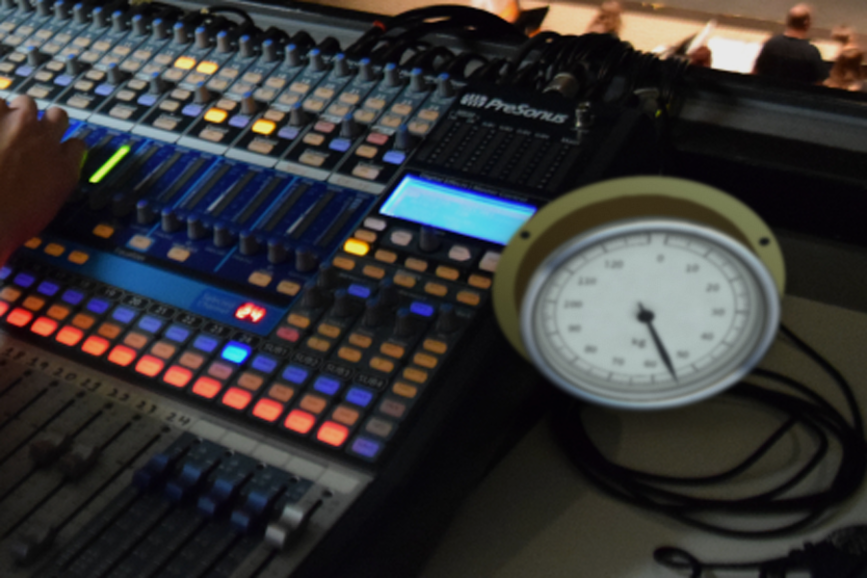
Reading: 55 kg
